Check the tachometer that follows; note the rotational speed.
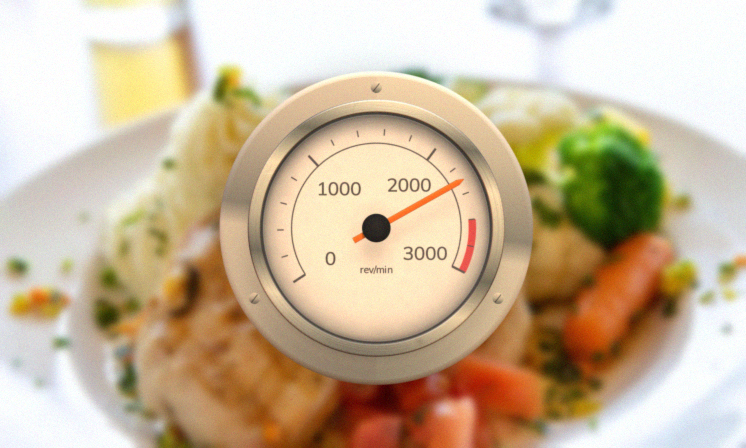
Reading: 2300 rpm
